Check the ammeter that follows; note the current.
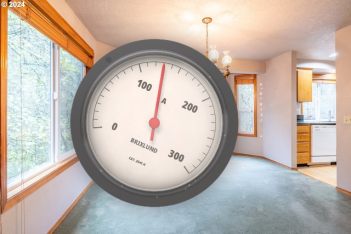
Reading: 130 A
